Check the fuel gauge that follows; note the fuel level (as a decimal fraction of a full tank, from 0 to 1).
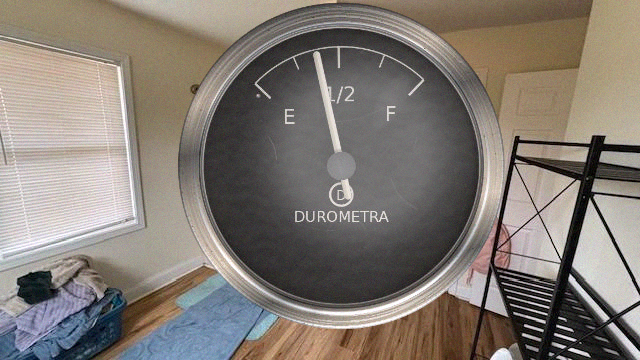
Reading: 0.375
